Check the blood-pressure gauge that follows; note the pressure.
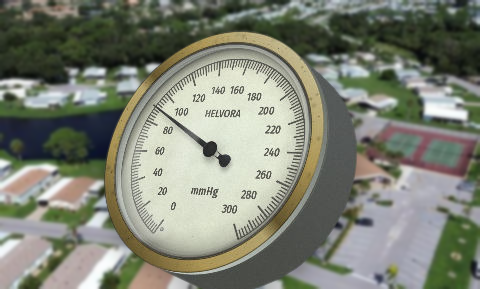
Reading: 90 mmHg
